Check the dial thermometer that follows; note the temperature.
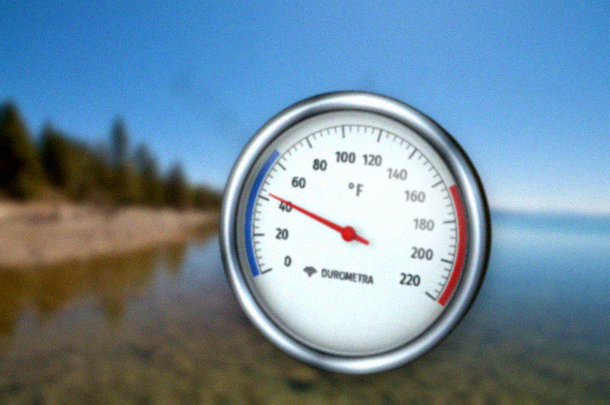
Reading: 44 °F
